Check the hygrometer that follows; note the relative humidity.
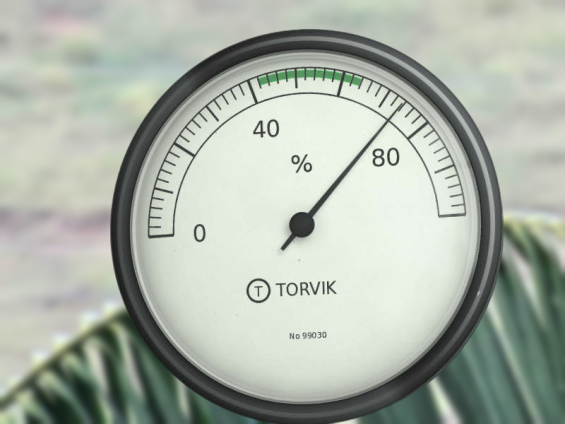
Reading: 74 %
